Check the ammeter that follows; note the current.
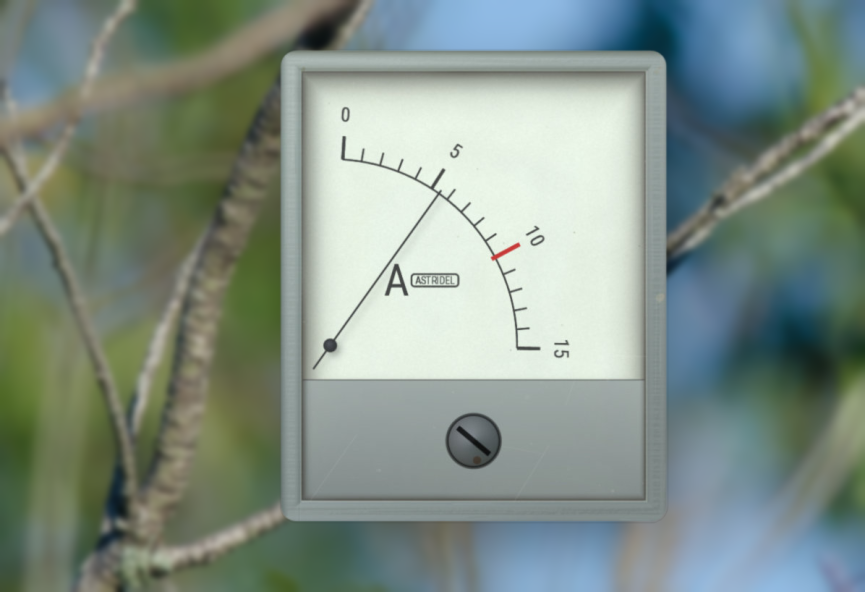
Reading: 5.5 A
